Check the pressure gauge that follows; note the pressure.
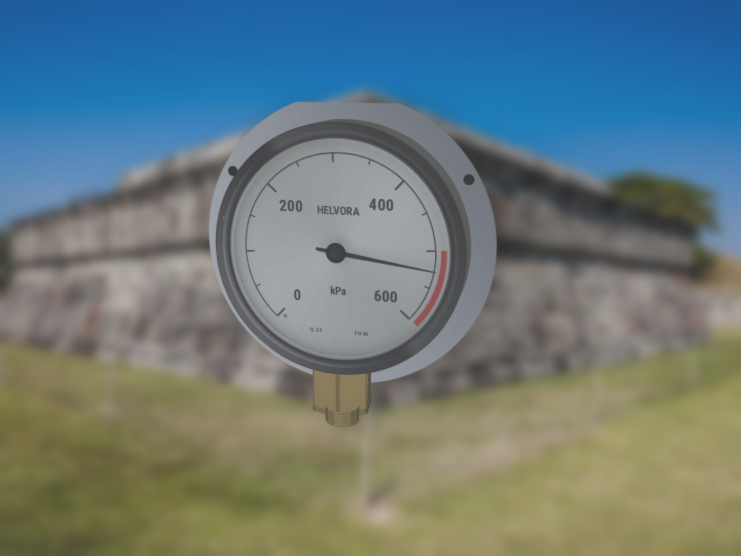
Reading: 525 kPa
